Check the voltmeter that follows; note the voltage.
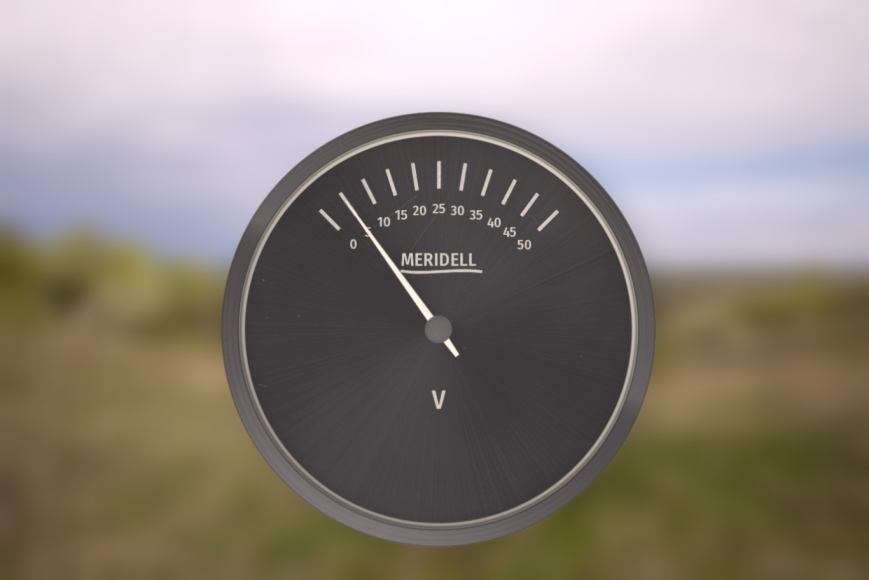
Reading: 5 V
